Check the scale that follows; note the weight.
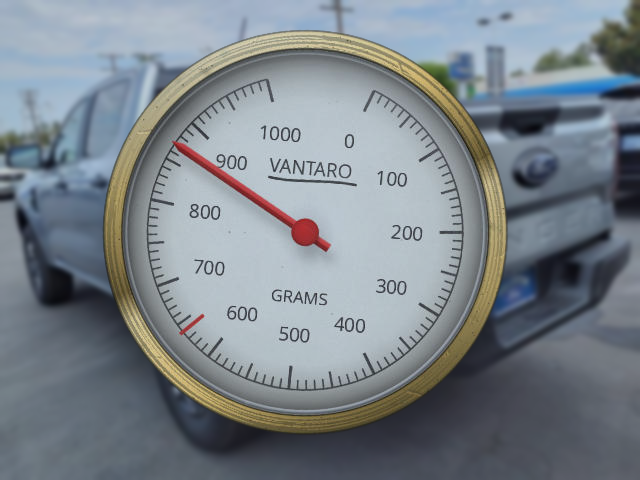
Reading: 870 g
